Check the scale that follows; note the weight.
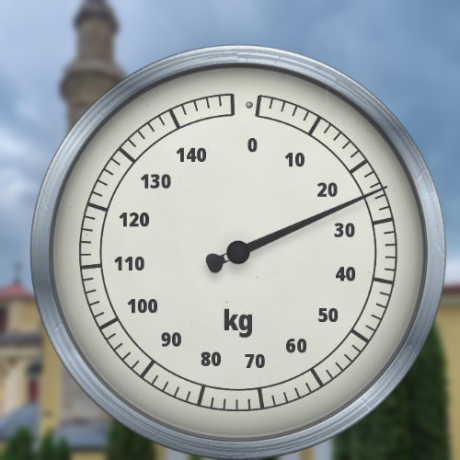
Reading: 25 kg
